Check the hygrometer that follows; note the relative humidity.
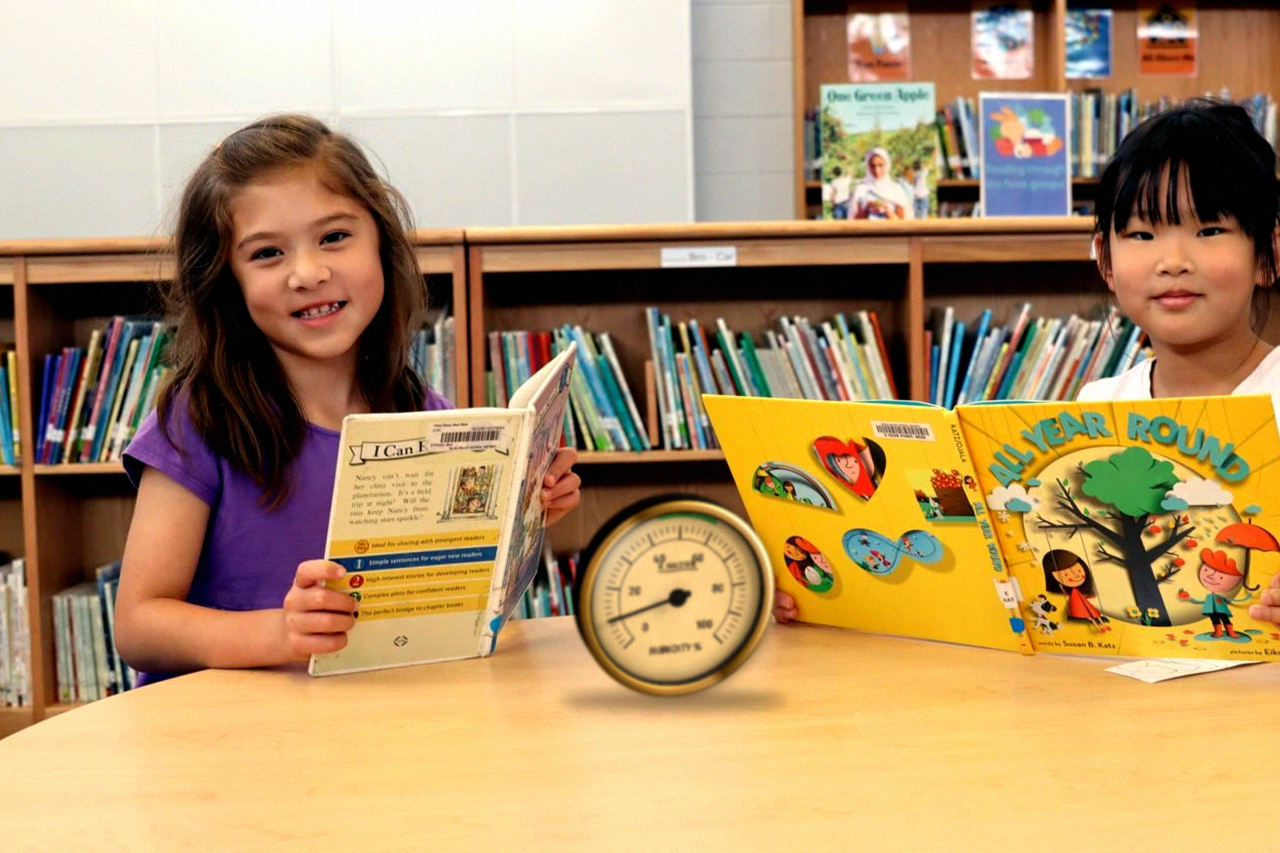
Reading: 10 %
